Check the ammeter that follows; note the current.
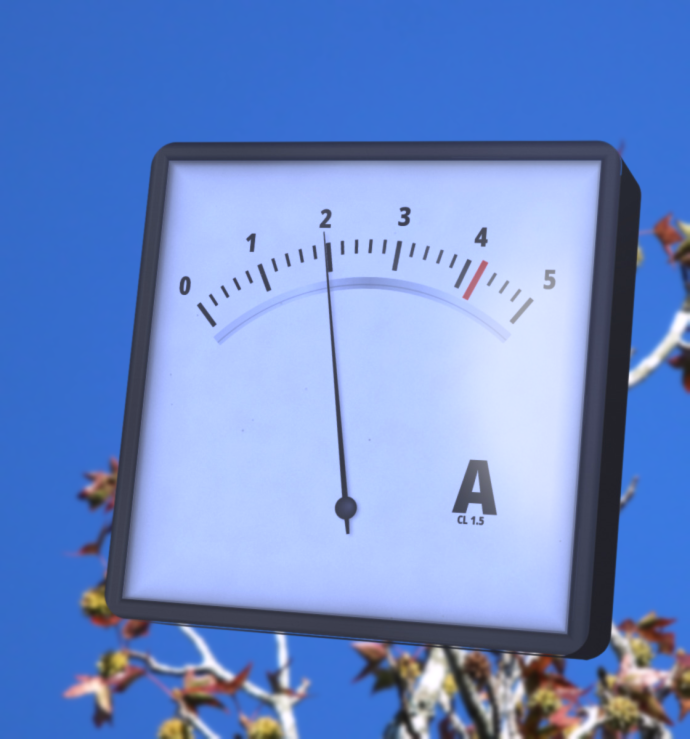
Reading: 2 A
